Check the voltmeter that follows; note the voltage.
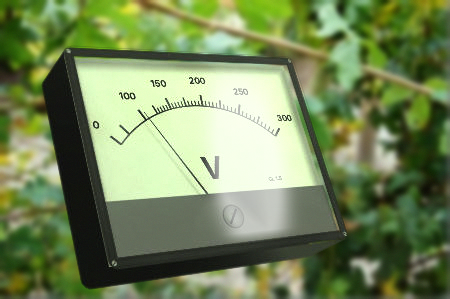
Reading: 100 V
